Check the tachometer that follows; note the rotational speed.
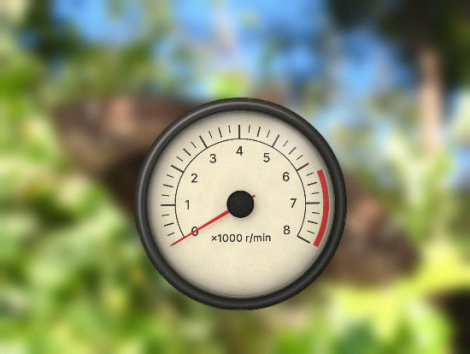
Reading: 0 rpm
